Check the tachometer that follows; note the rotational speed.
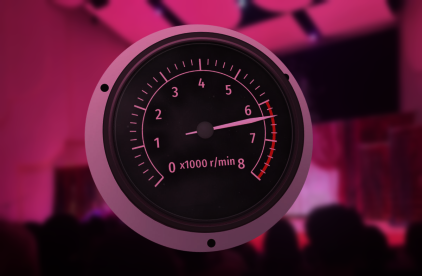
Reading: 6400 rpm
